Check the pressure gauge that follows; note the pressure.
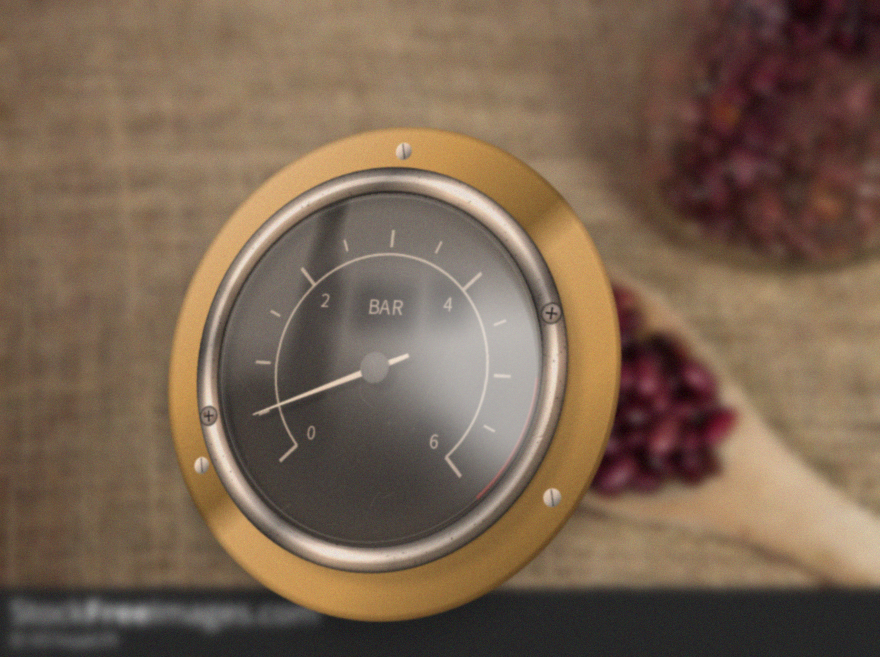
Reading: 0.5 bar
